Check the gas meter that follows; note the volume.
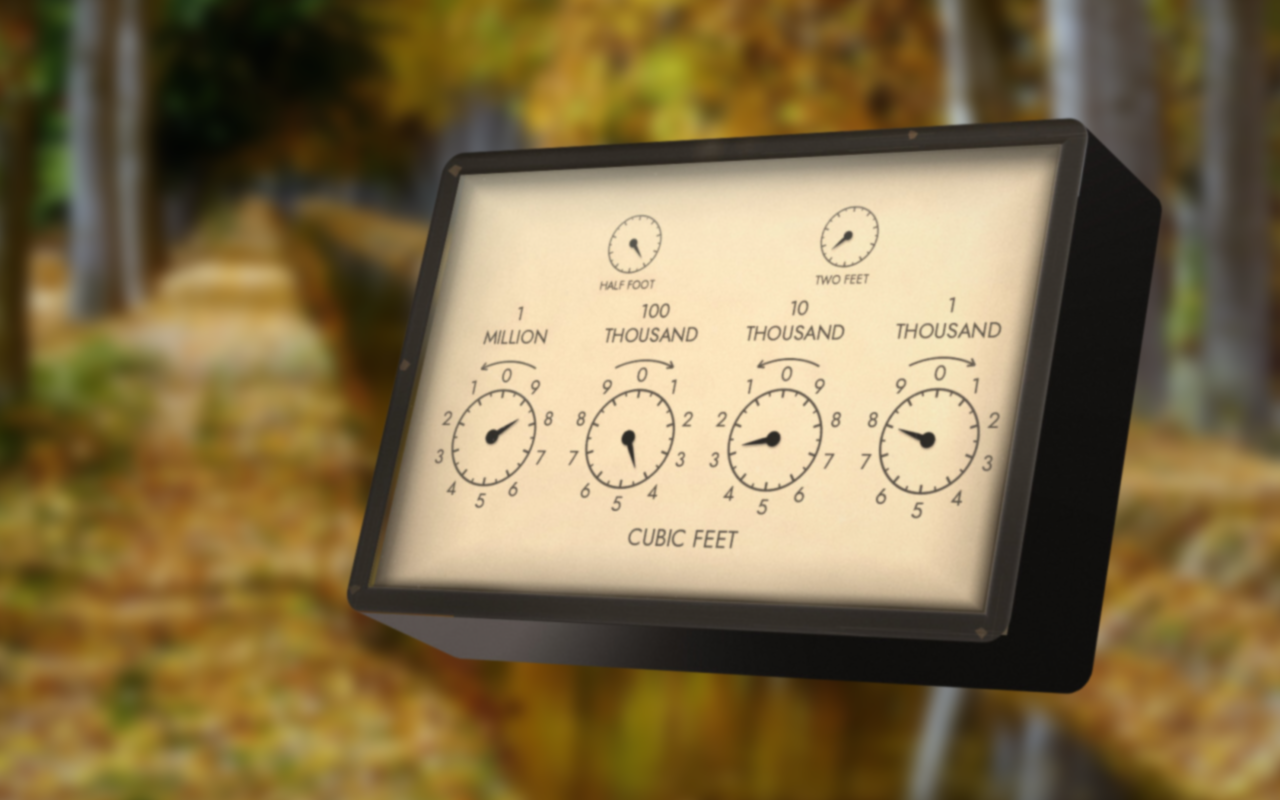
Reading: 842800 ft³
